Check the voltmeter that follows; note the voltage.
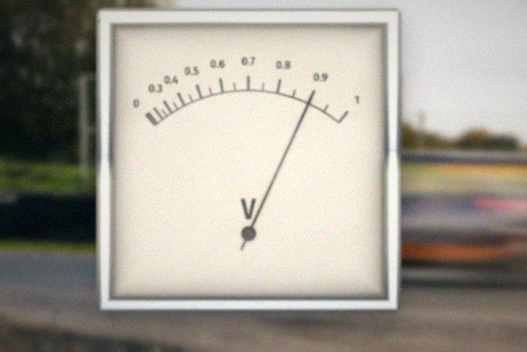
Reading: 0.9 V
